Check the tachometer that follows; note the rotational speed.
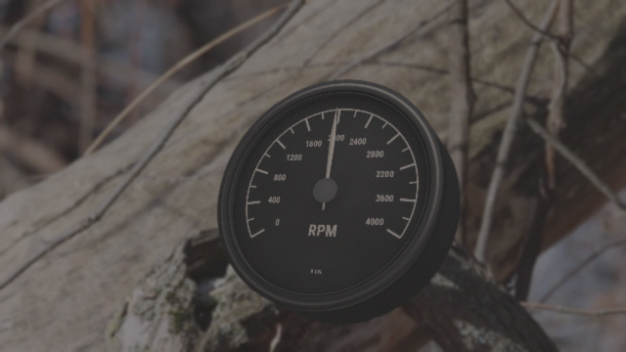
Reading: 2000 rpm
